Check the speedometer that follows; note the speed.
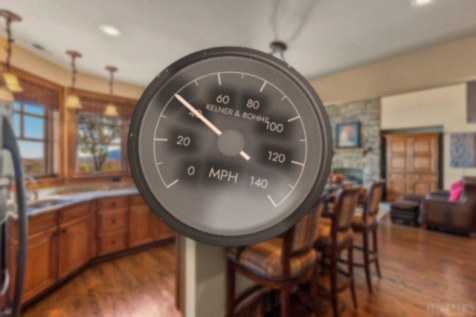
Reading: 40 mph
